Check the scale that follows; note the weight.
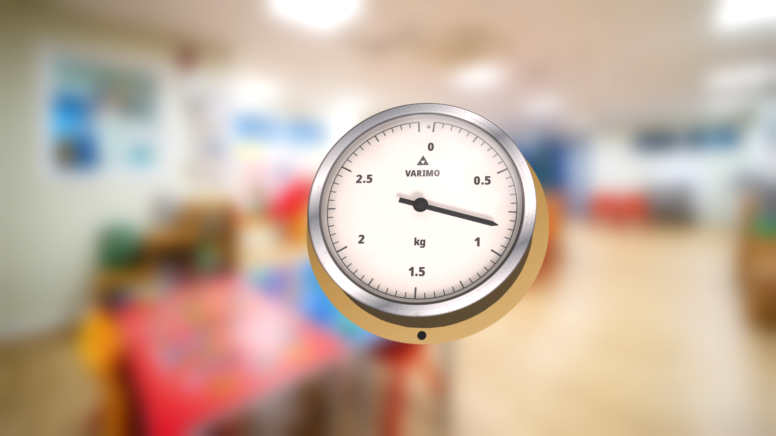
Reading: 0.85 kg
